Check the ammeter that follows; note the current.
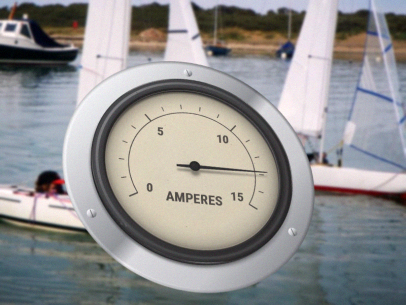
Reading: 13 A
